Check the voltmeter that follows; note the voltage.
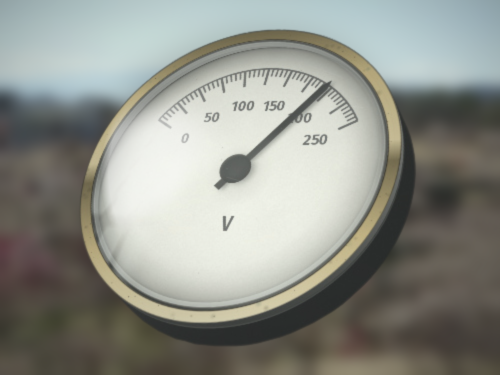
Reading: 200 V
